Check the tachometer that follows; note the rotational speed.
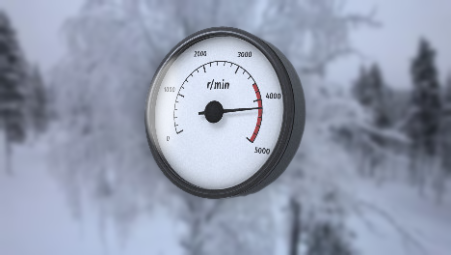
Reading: 4200 rpm
